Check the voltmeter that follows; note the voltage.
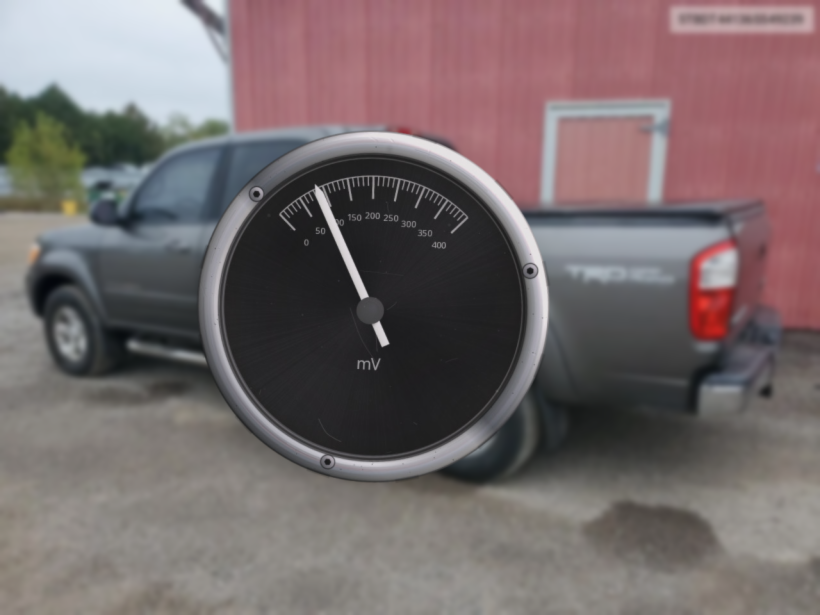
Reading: 90 mV
